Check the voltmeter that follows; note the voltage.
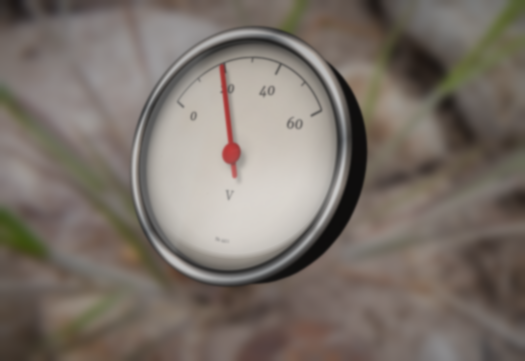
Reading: 20 V
